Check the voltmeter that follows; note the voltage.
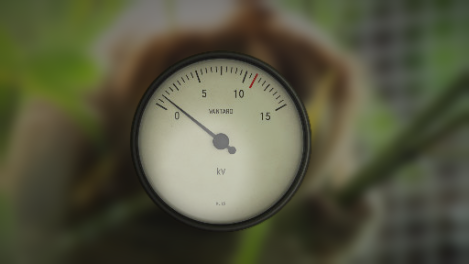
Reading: 1 kV
